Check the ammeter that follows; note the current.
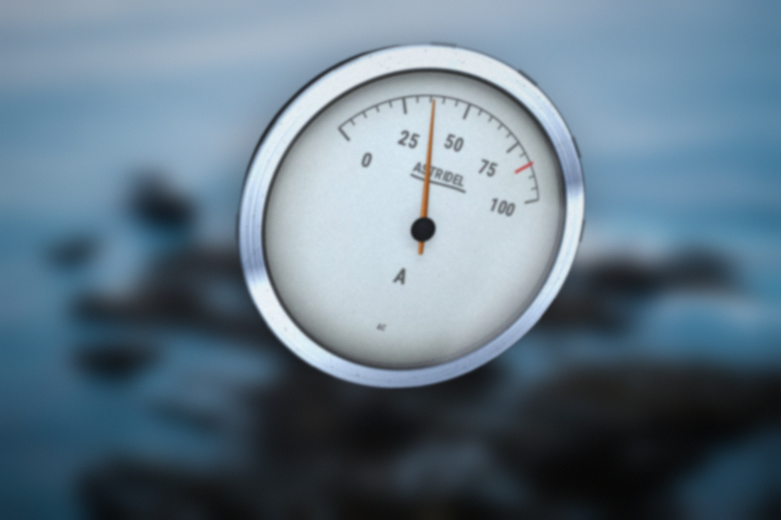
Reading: 35 A
